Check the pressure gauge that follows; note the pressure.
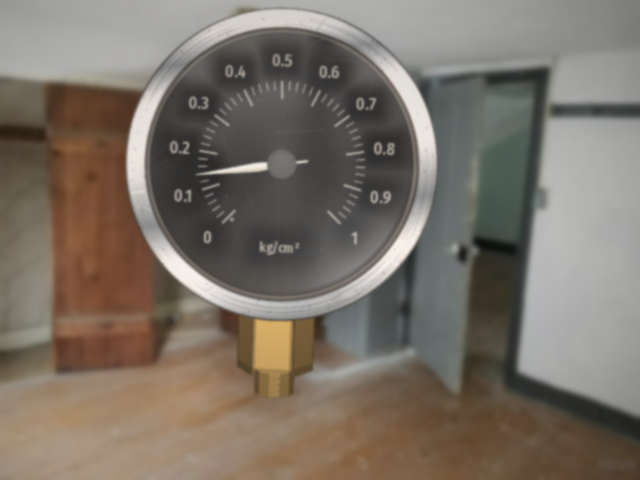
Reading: 0.14 kg/cm²
